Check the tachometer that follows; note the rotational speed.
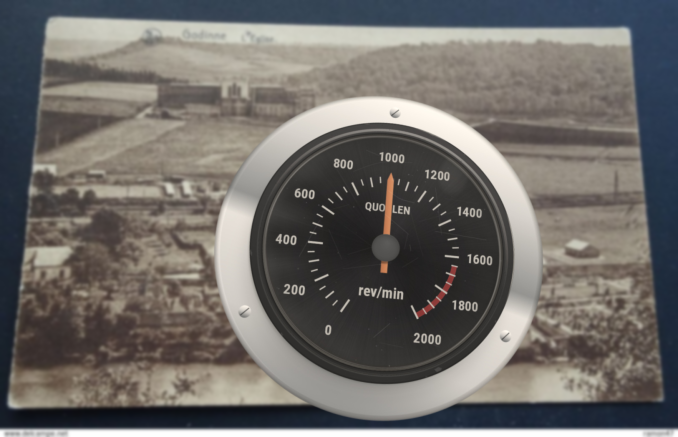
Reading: 1000 rpm
